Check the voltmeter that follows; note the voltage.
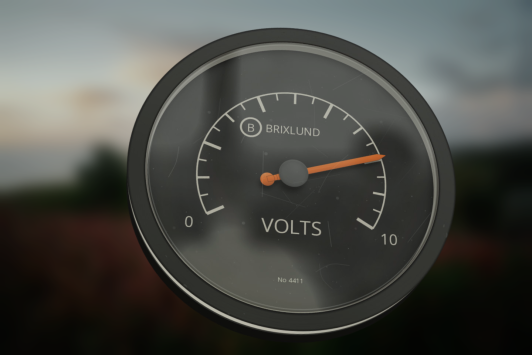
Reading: 8 V
